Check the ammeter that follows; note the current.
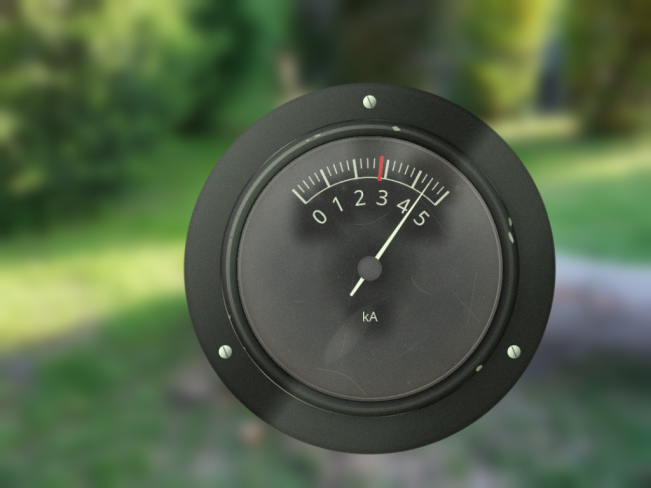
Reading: 4.4 kA
